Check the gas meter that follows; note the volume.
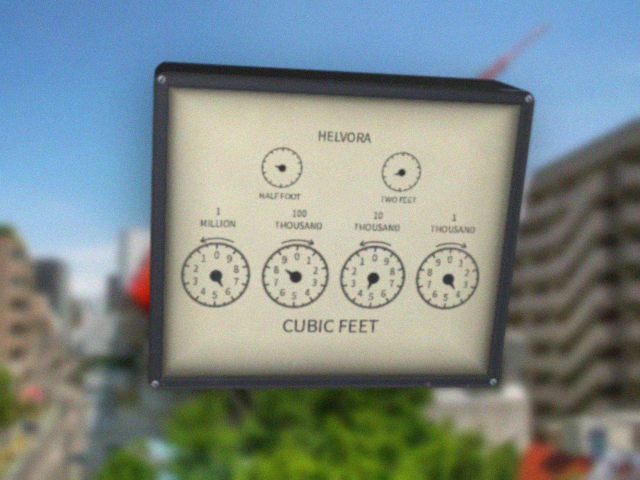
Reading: 584400 ft³
